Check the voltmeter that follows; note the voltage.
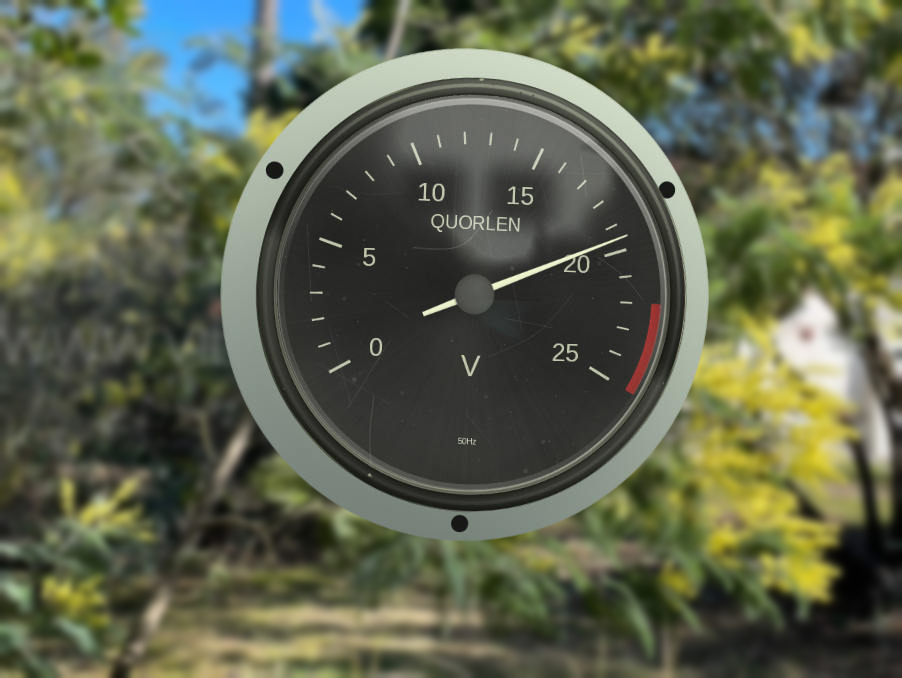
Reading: 19.5 V
